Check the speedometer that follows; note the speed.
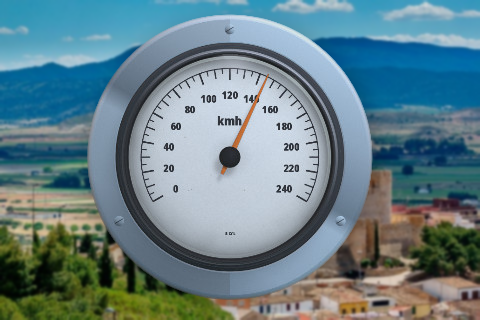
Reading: 145 km/h
